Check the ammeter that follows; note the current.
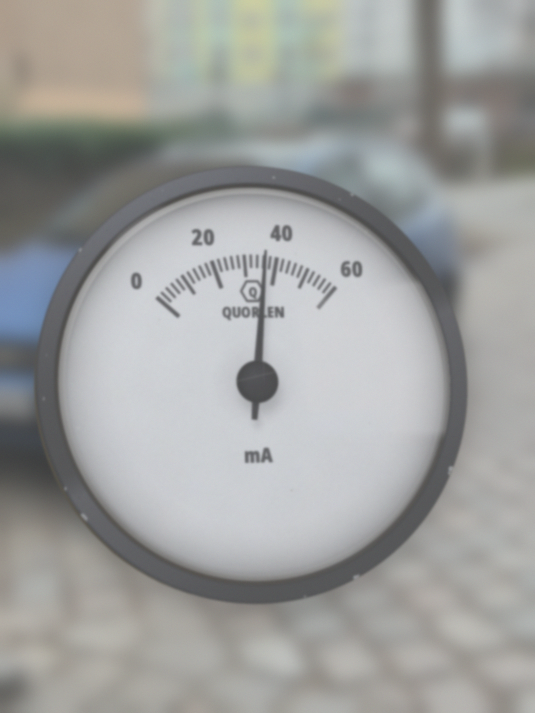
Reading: 36 mA
